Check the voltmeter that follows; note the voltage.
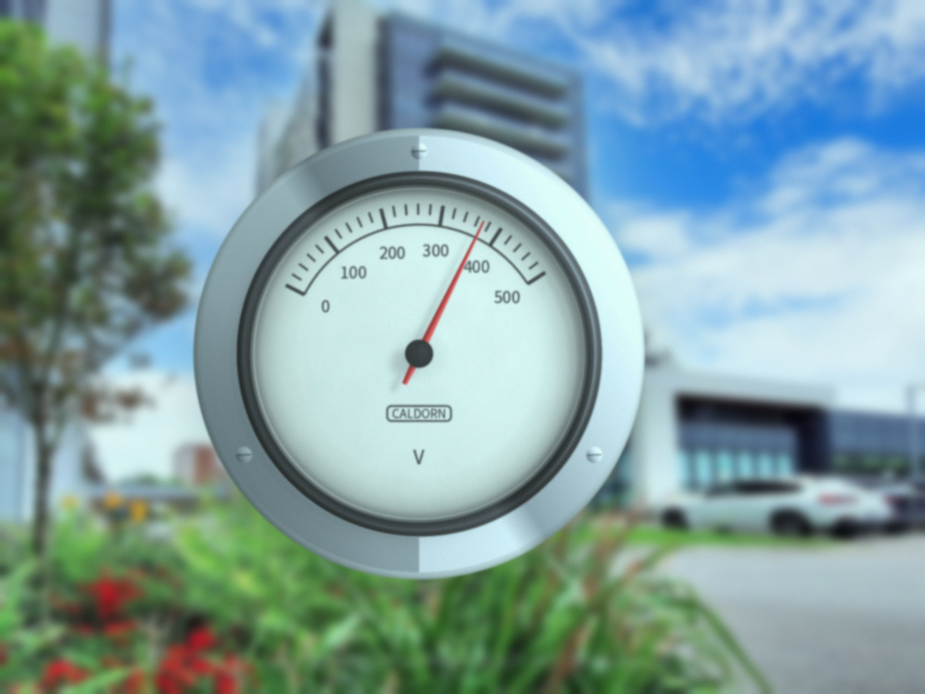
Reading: 370 V
